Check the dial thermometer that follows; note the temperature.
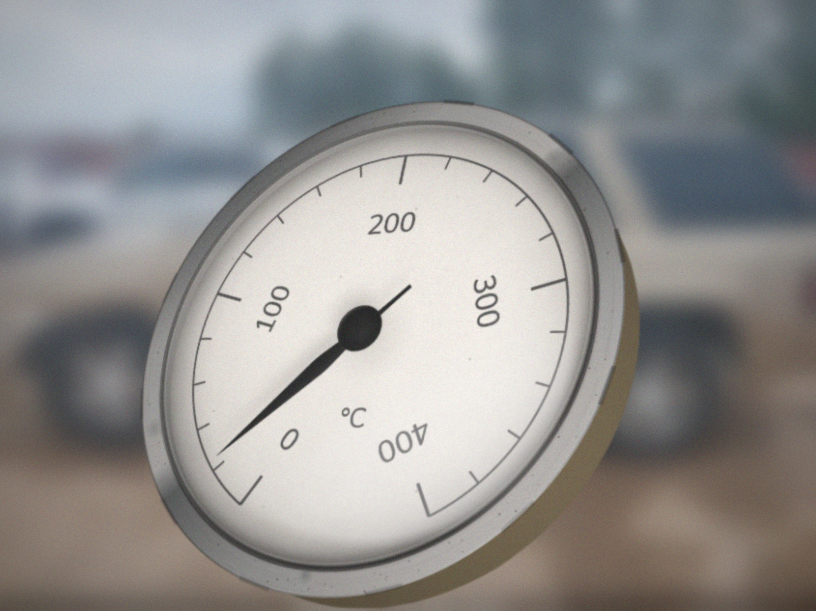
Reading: 20 °C
